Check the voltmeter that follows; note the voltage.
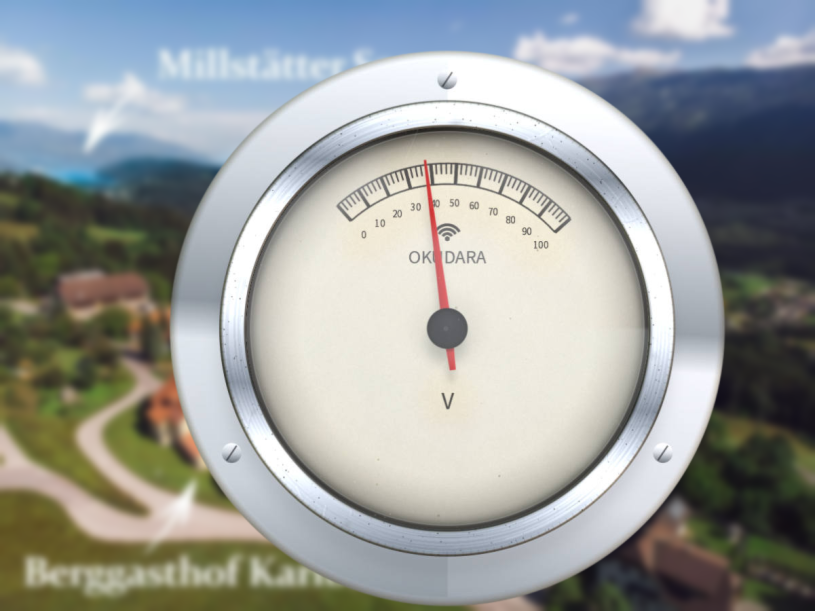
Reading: 38 V
